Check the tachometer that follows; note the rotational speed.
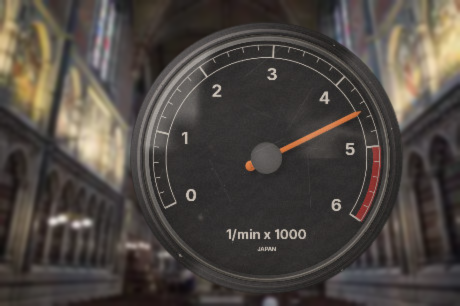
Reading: 4500 rpm
